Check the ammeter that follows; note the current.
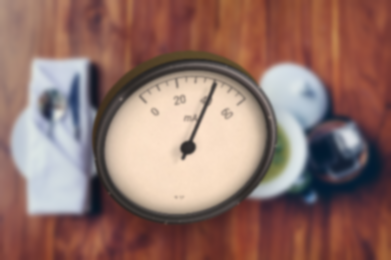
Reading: 40 mA
